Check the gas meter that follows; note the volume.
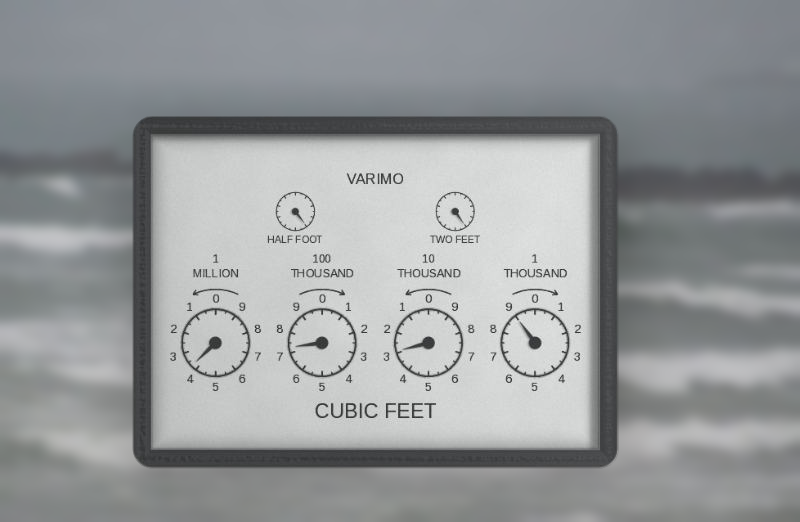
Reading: 372900 ft³
